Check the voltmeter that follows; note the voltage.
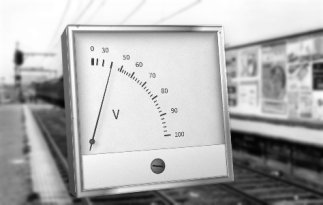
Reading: 40 V
